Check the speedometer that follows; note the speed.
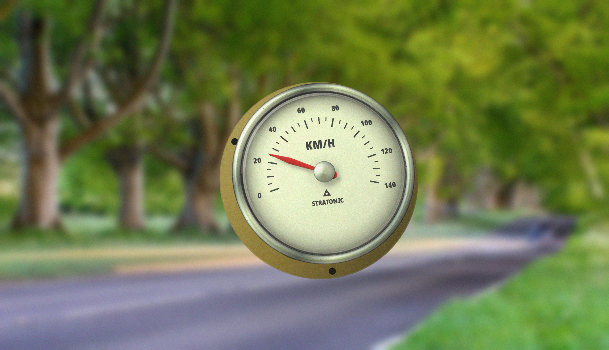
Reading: 25 km/h
